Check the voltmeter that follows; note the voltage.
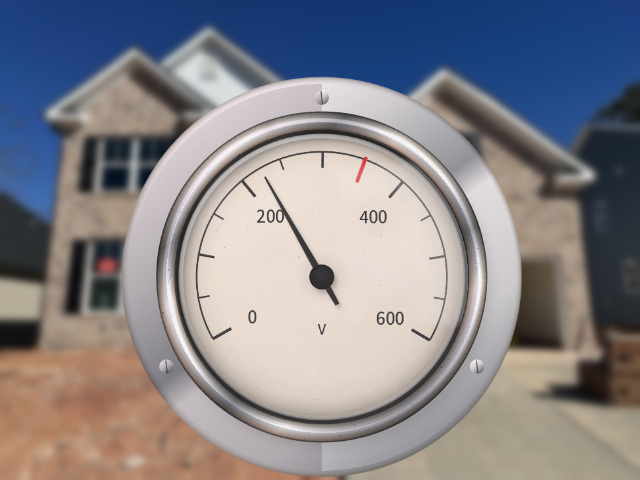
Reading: 225 V
